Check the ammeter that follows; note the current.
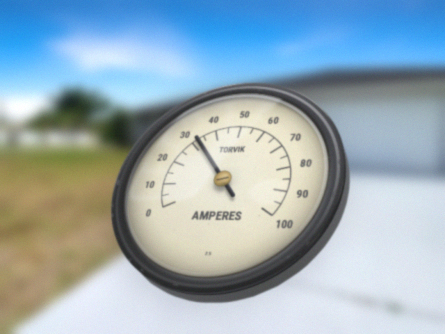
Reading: 32.5 A
